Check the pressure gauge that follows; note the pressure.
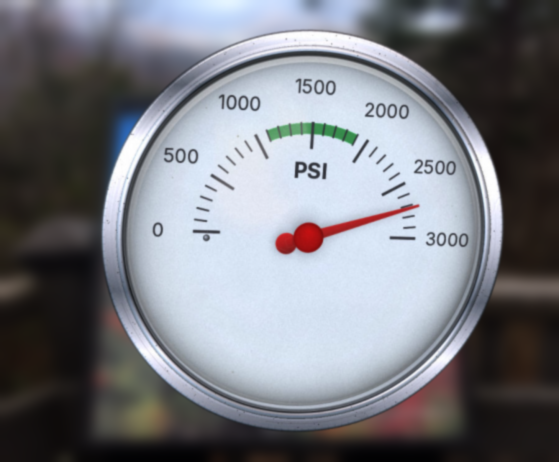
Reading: 2700 psi
